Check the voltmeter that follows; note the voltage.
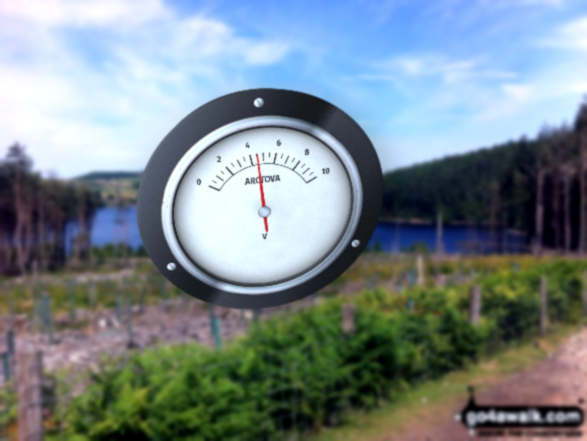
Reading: 4.5 V
